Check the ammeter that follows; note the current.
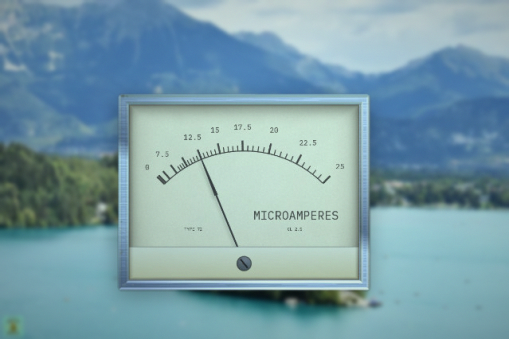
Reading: 12.5 µA
